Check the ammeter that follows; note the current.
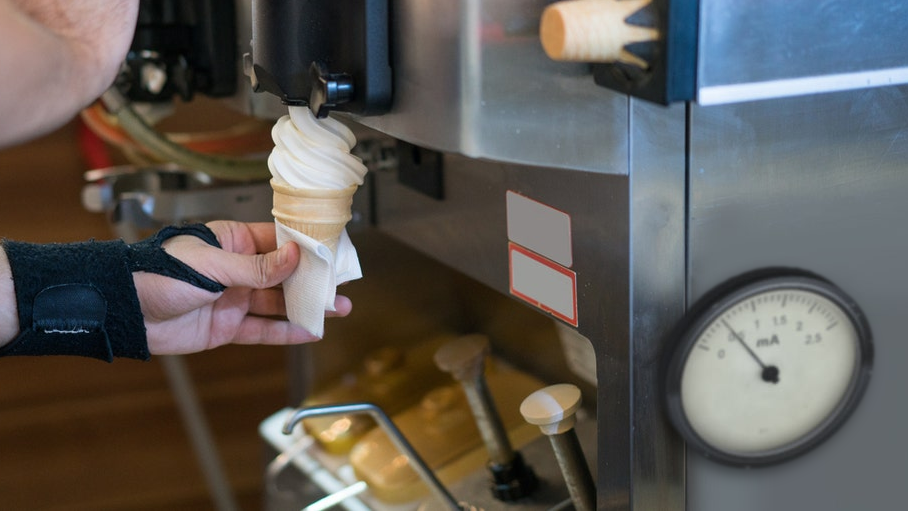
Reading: 0.5 mA
